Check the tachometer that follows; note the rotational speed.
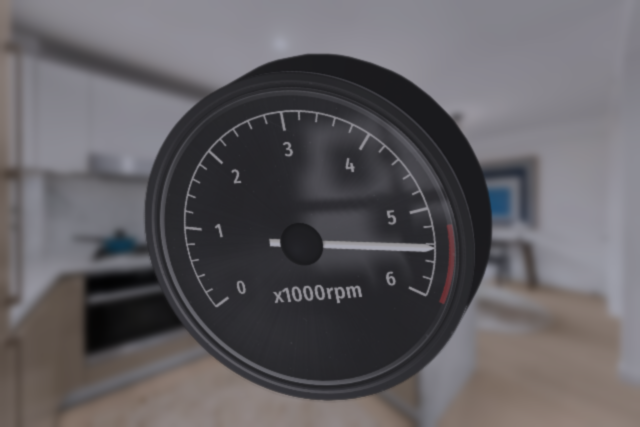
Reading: 5400 rpm
